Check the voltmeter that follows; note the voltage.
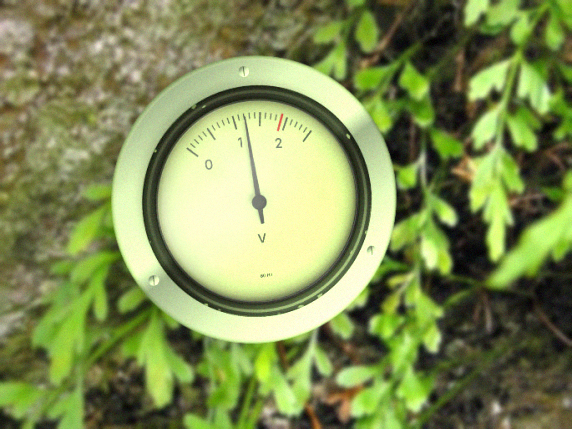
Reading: 1.2 V
